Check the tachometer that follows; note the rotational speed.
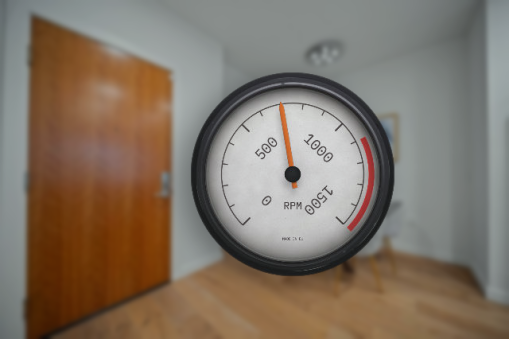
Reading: 700 rpm
